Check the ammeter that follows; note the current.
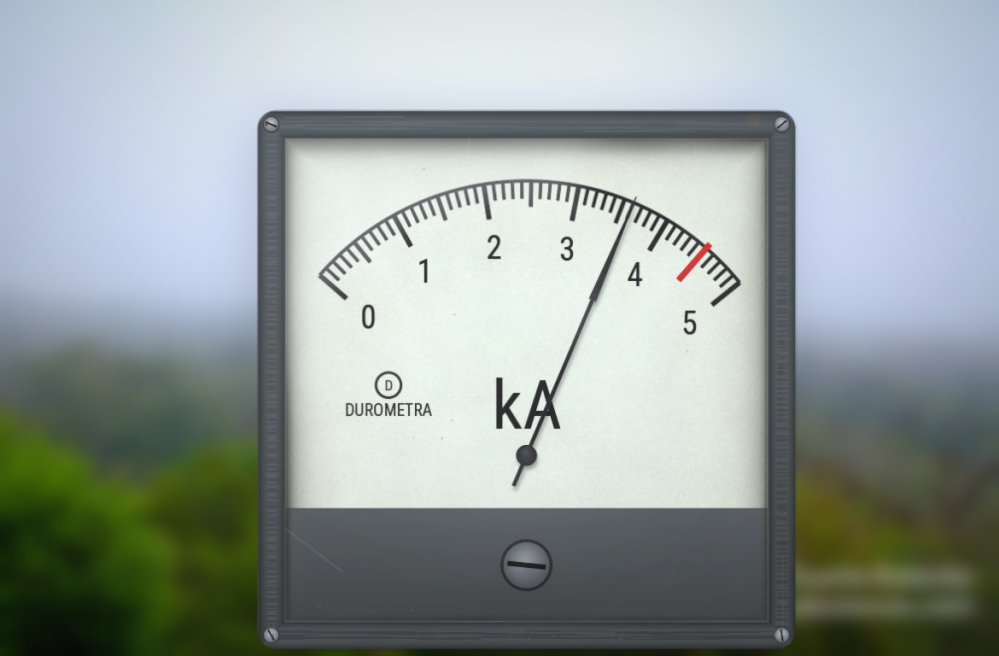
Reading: 3.6 kA
